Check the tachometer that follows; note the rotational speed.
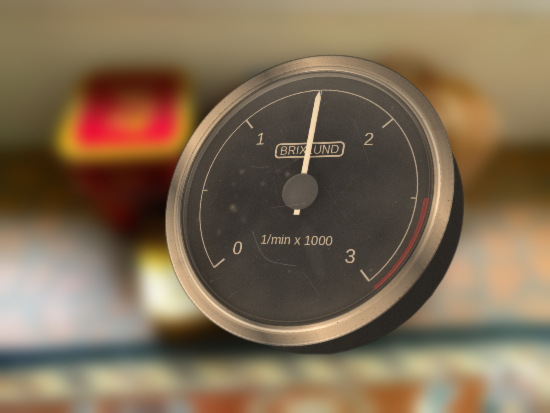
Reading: 1500 rpm
